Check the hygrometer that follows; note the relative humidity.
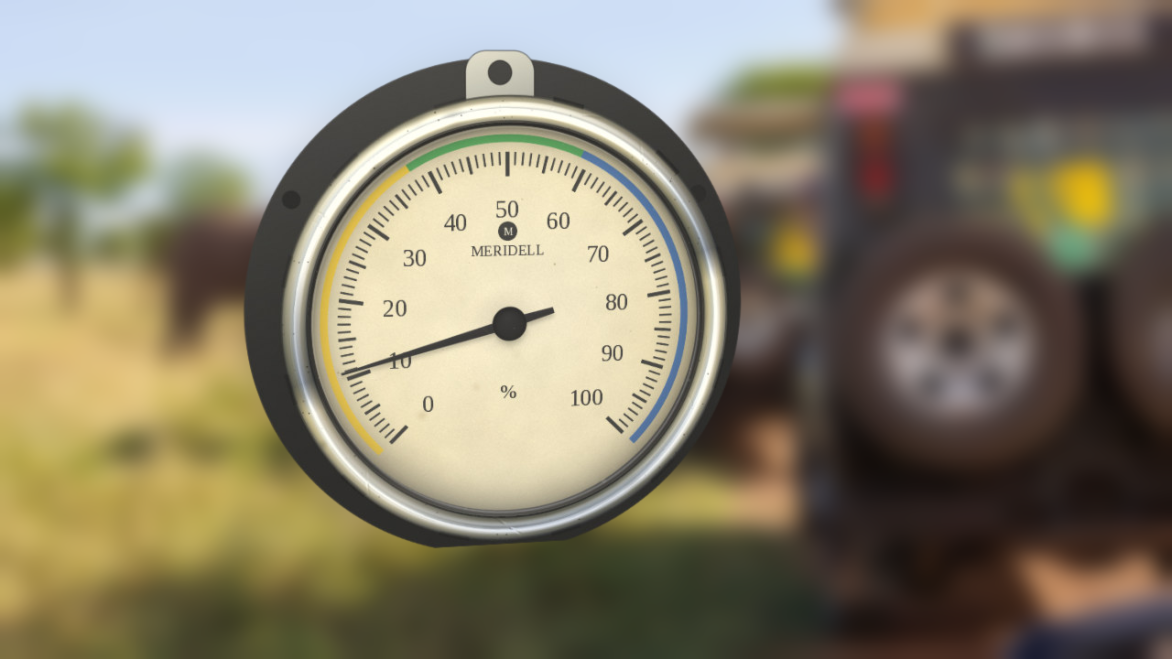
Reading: 11 %
